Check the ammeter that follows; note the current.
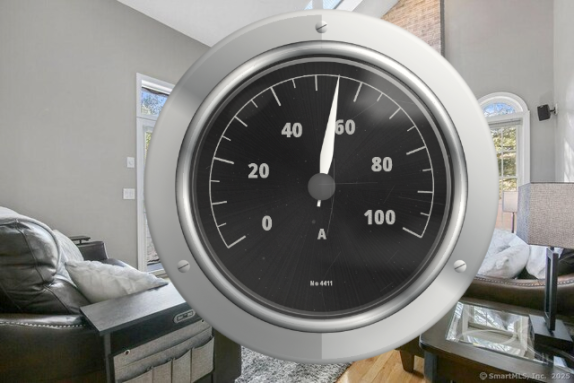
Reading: 55 A
